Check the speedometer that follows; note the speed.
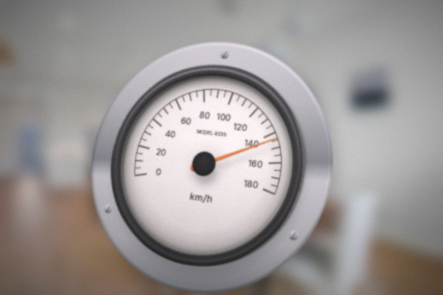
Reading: 145 km/h
